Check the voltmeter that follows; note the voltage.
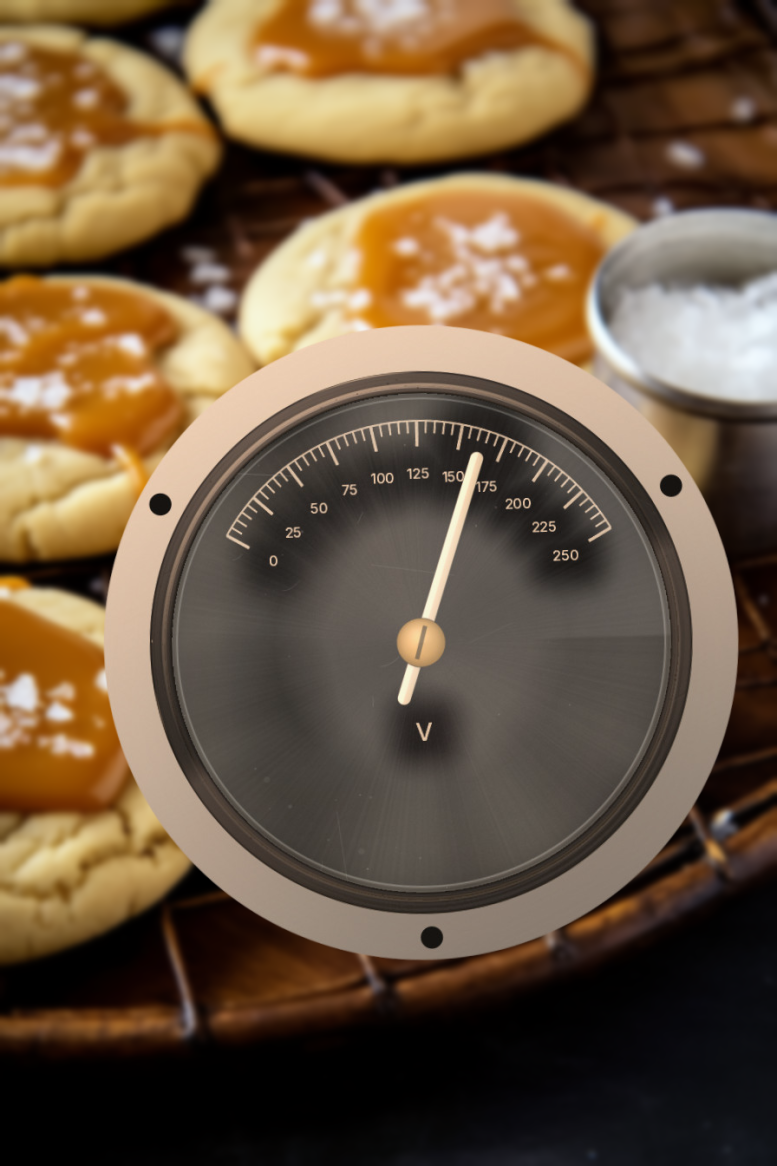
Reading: 162.5 V
